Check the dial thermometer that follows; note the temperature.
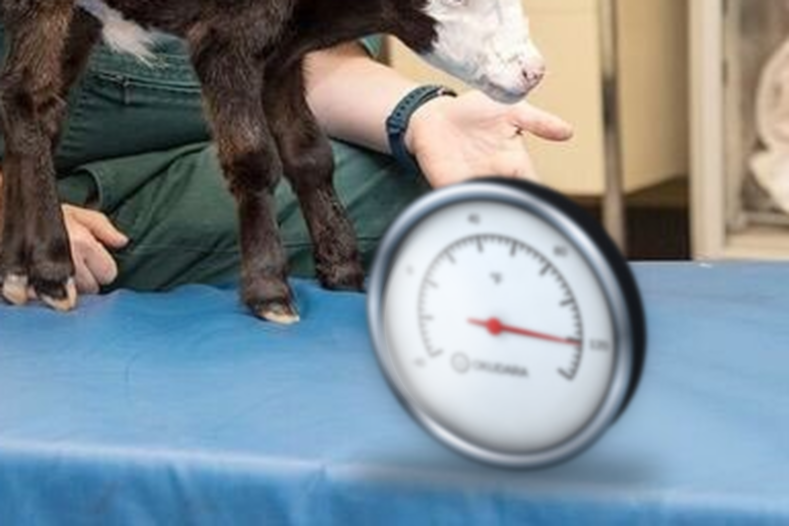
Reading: 120 °F
